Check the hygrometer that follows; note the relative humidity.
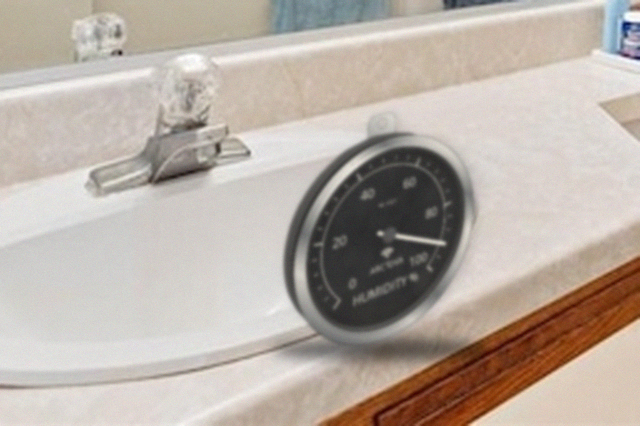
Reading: 92 %
